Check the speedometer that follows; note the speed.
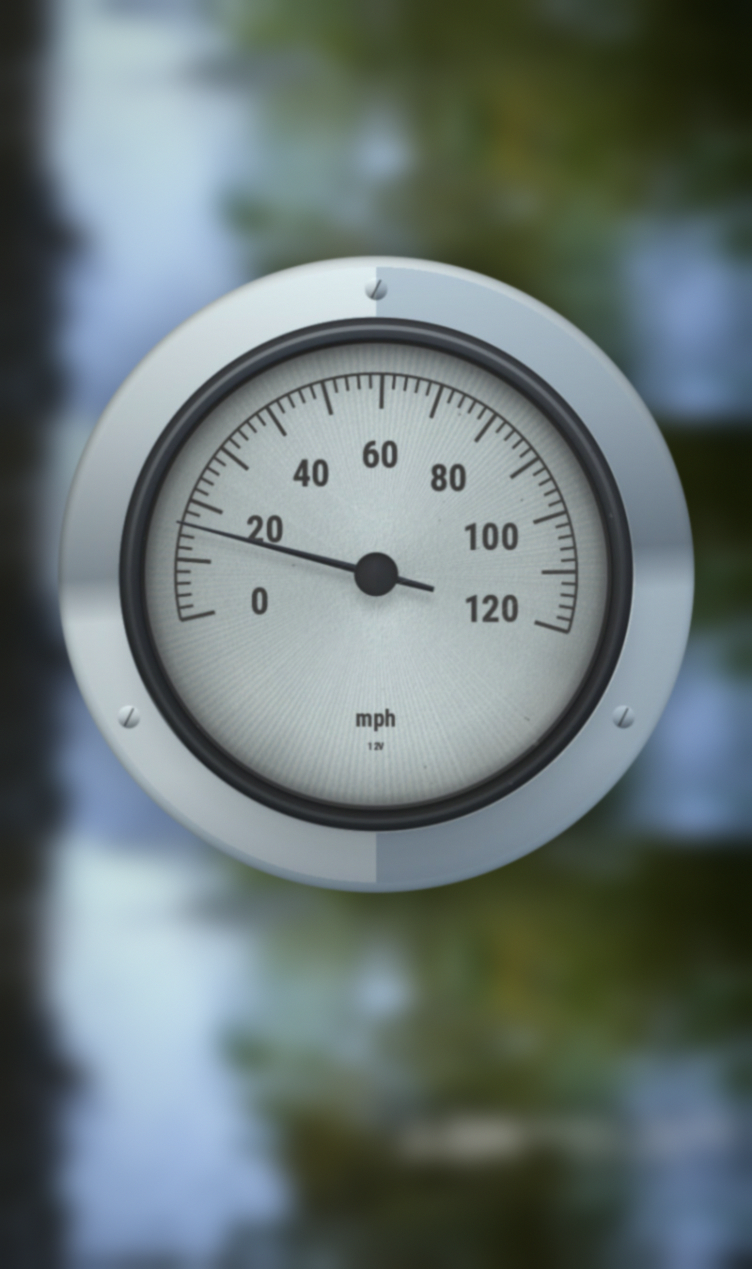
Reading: 16 mph
